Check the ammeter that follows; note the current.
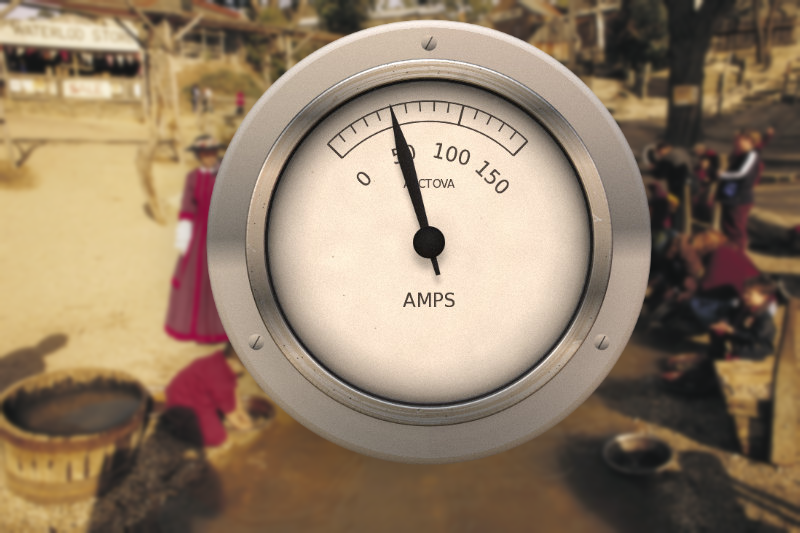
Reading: 50 A
